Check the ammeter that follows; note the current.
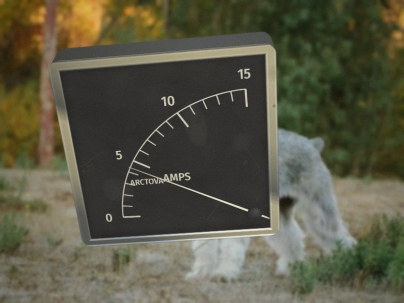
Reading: 4.5 A
